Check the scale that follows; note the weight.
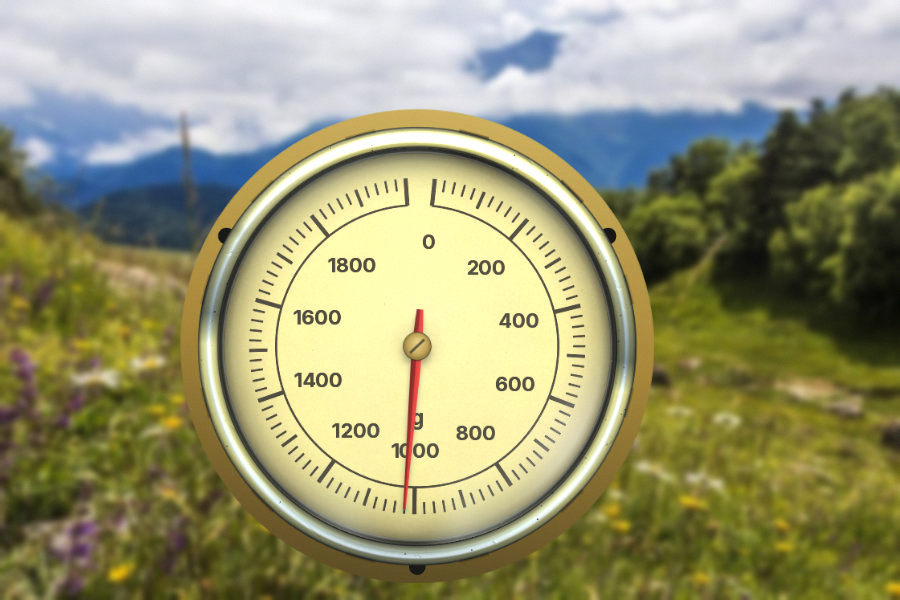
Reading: 1020 g
